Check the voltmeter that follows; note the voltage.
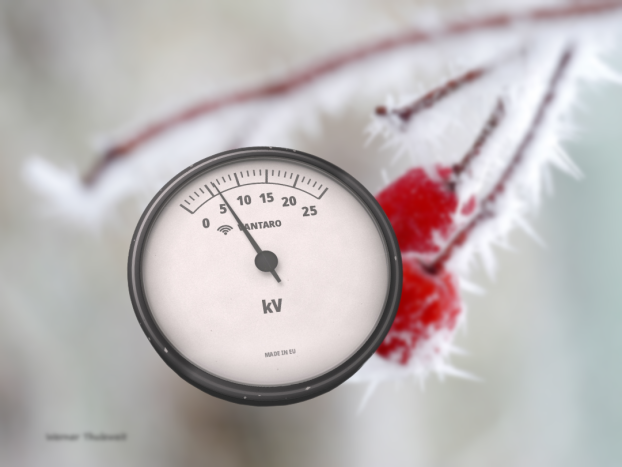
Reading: 6 kV
